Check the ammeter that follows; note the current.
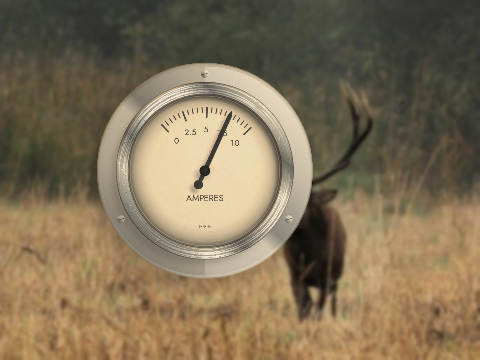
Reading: 7.5 A
